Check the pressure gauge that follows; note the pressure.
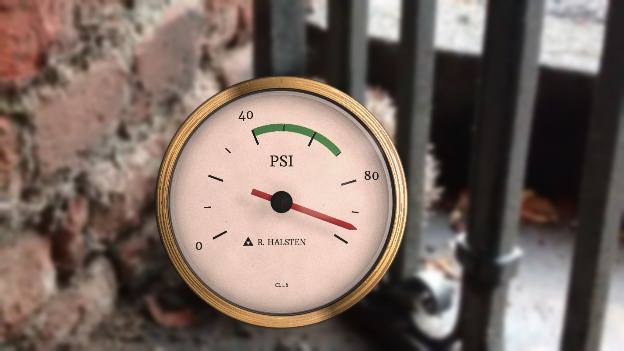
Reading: 95 psi
